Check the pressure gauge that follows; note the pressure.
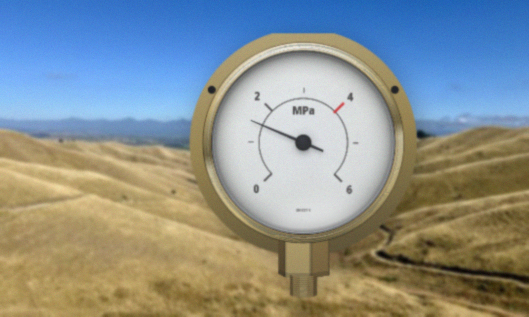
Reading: 1.5 MPa
